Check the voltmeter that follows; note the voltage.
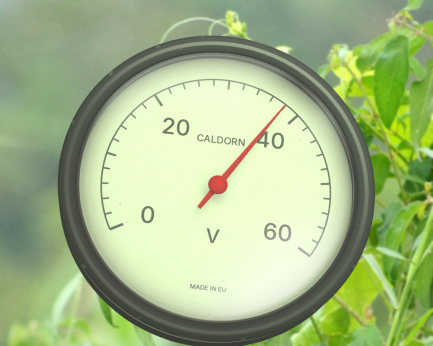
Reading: 38 V
